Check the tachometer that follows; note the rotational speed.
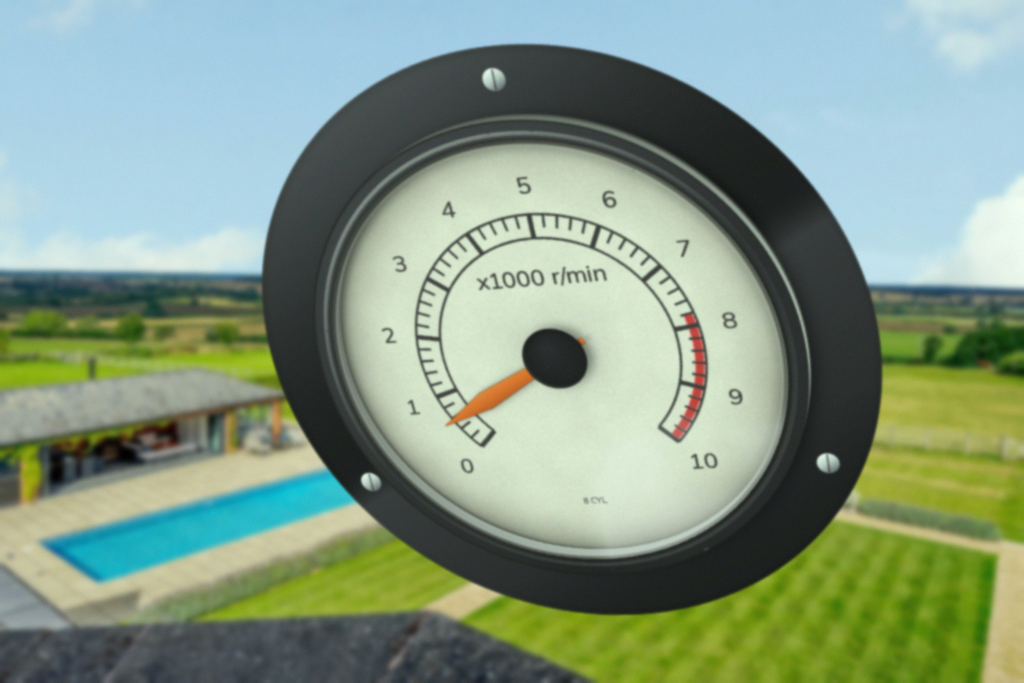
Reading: 600 rpm
